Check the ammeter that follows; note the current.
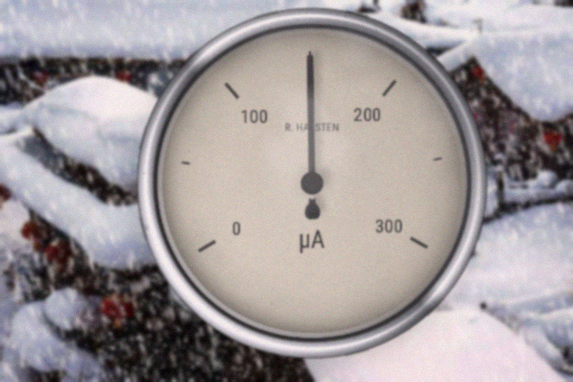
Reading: 150 µA
